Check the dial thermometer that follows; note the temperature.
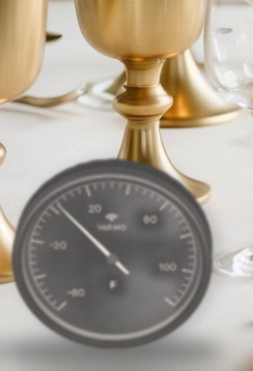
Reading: 4 °F
